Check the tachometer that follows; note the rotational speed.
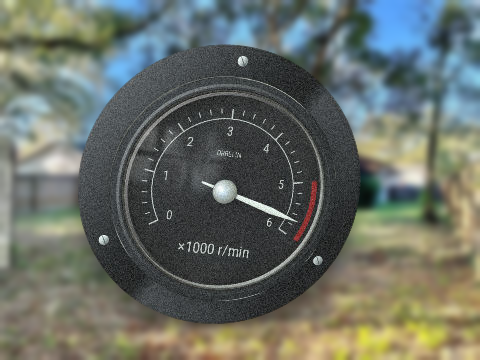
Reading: 5700 rpm
